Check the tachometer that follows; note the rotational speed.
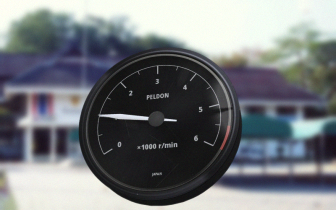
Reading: 1000 rpm
